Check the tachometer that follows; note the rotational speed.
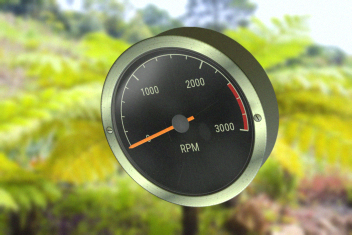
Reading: 0 rpm
